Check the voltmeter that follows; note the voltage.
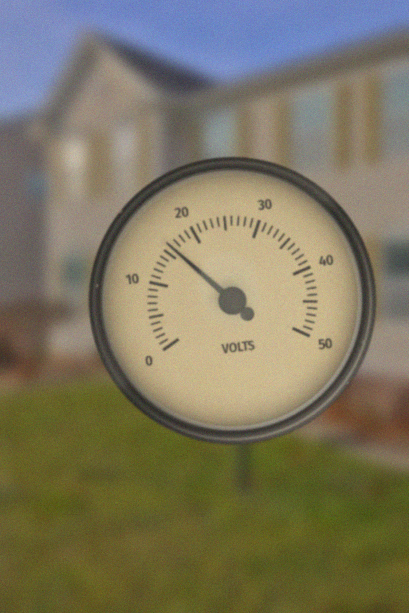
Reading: 16 V
